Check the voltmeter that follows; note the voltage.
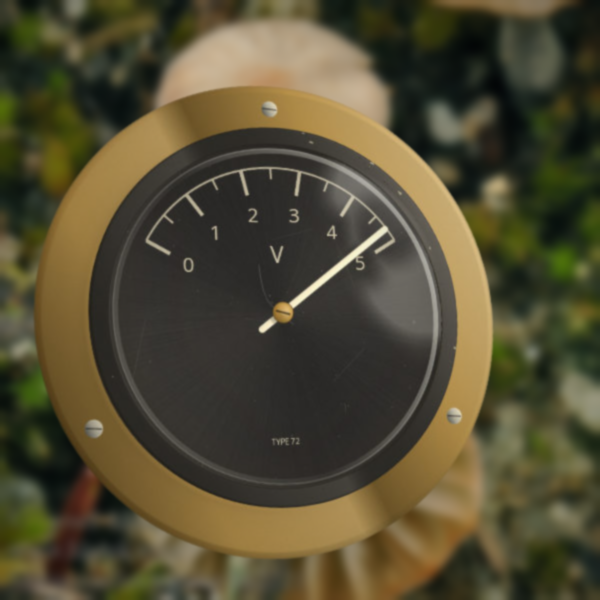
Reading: 4.75 V
